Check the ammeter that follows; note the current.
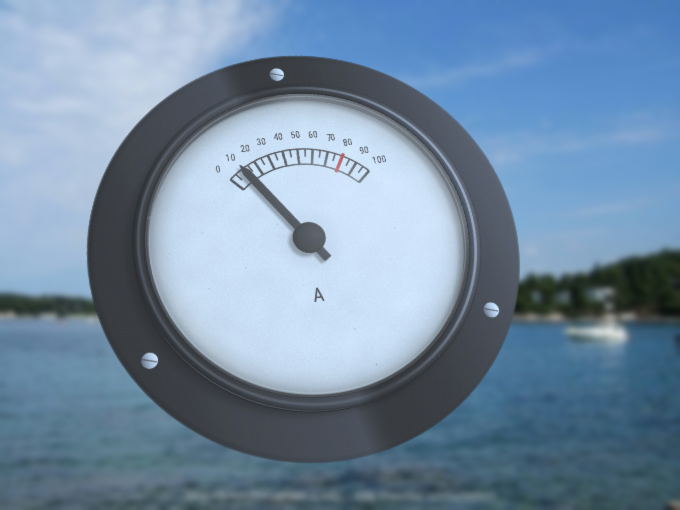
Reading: 10 A
